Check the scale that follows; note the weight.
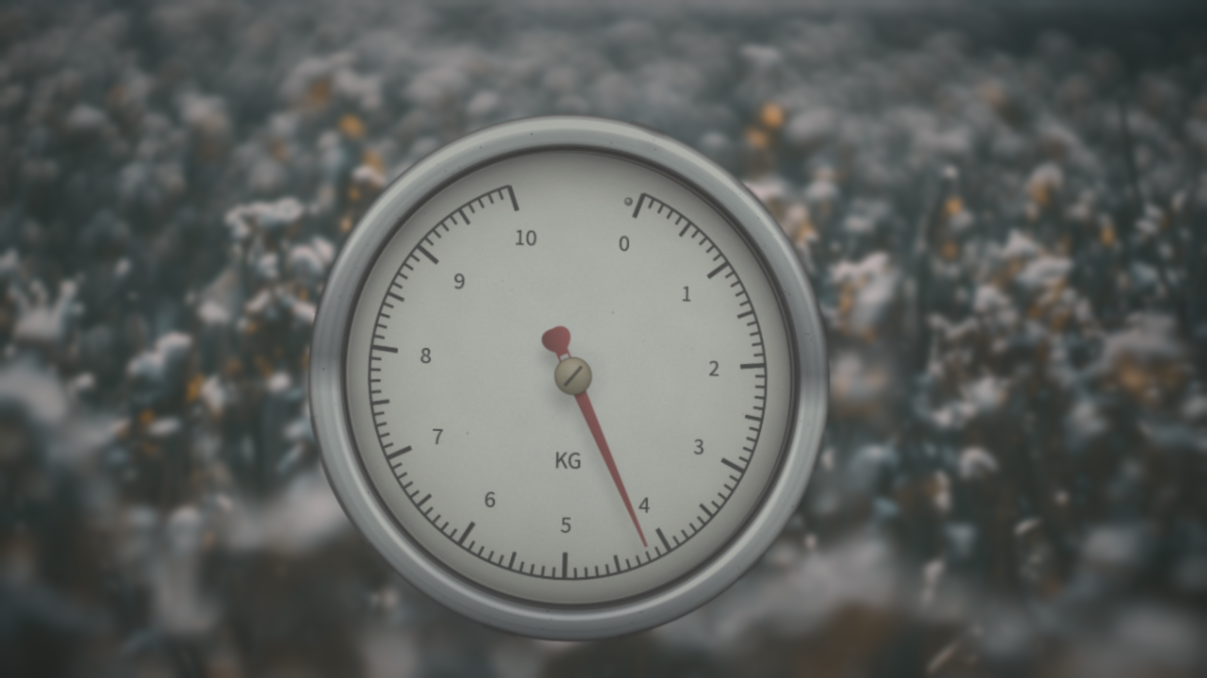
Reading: 4.2 kg
